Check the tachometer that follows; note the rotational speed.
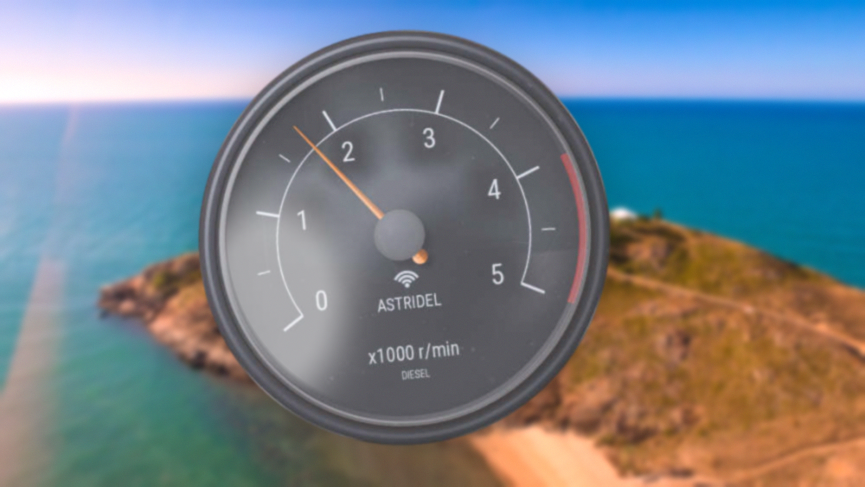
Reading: 1750 rpm
